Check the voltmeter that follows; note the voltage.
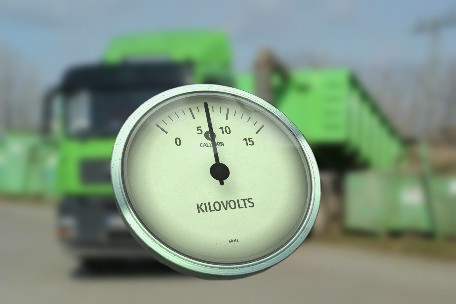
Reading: 7 kV
